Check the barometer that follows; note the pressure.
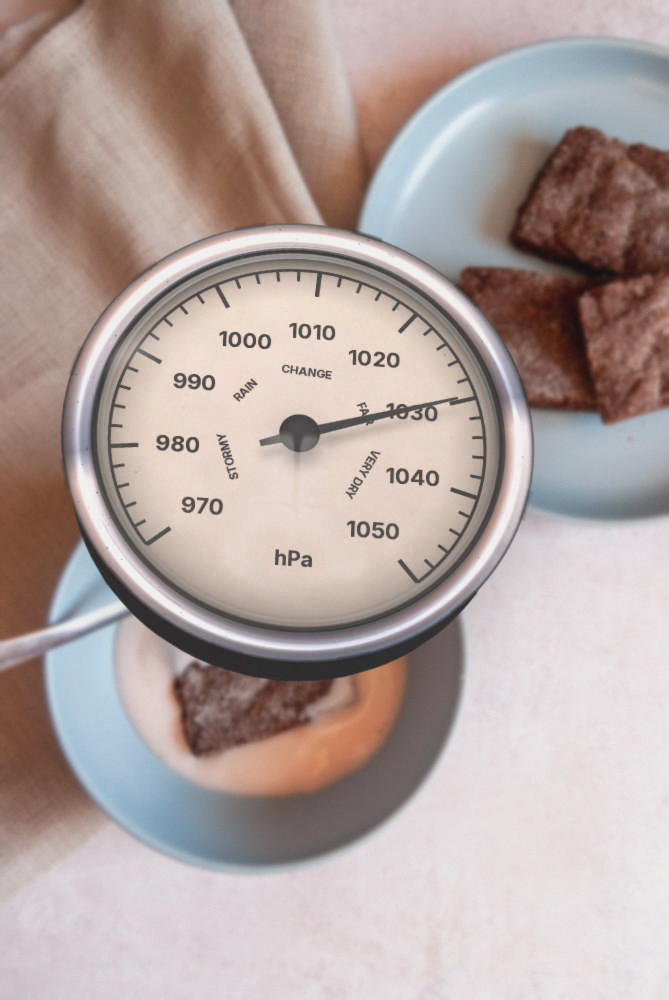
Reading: 1030 hPa
